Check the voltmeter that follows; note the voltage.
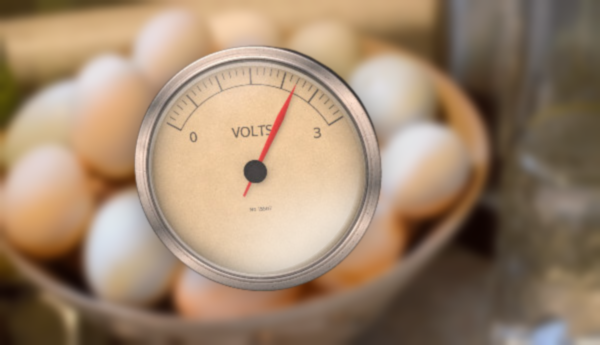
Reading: 2.2 V
